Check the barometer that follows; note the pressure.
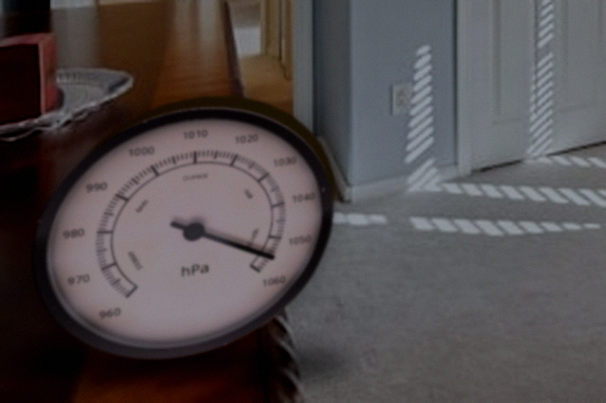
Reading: 1055 hPa
